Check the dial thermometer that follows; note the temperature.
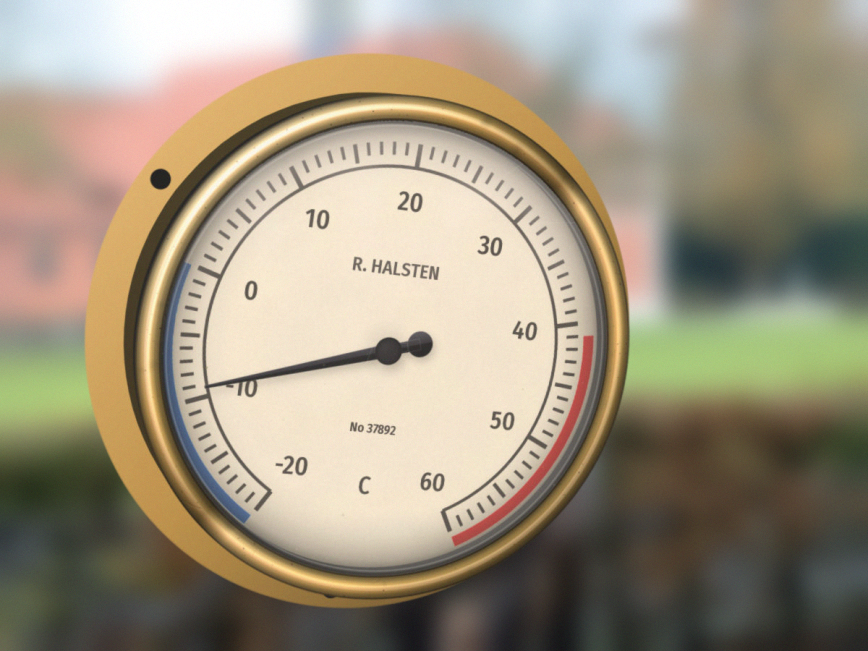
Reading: -9 °C
